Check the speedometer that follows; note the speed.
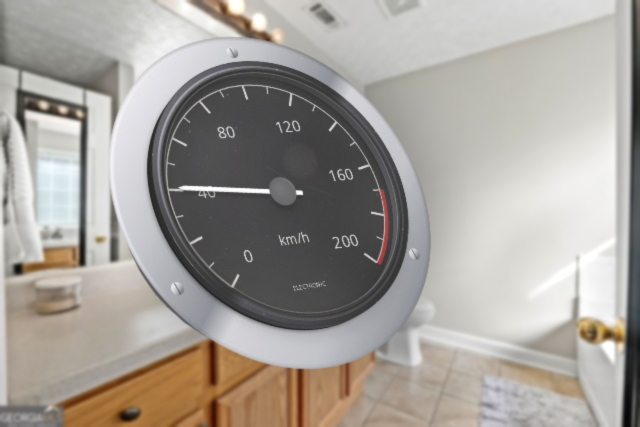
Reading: 40 km/h
